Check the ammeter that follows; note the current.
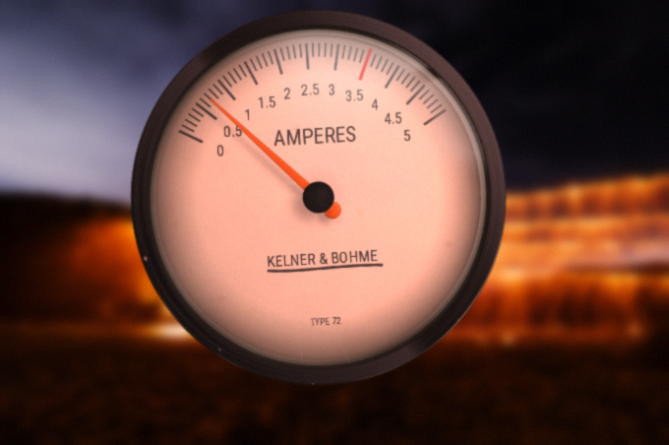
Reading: 0.7 A
